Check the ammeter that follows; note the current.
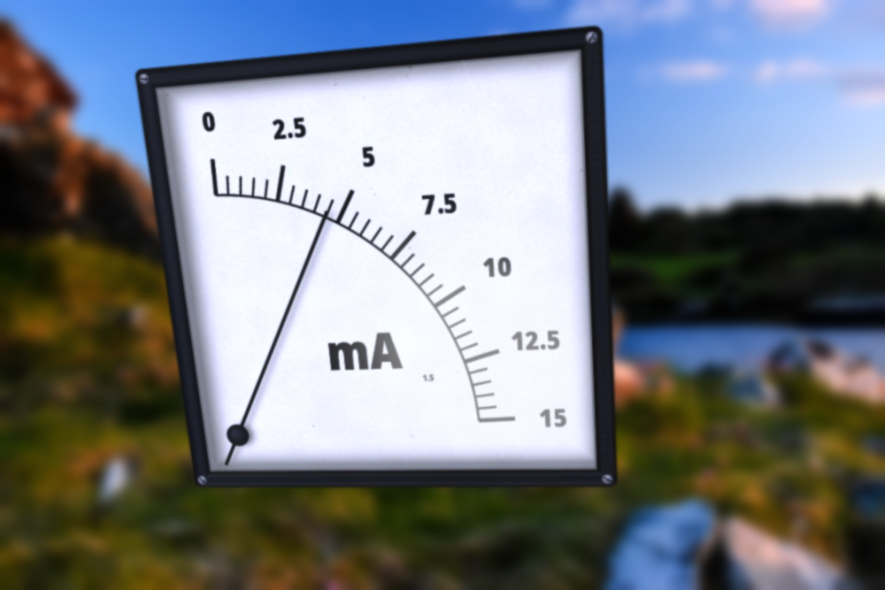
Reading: 4.5 mA
